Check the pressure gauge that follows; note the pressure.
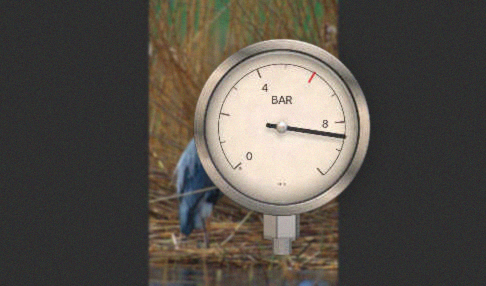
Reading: 8.5 bar
